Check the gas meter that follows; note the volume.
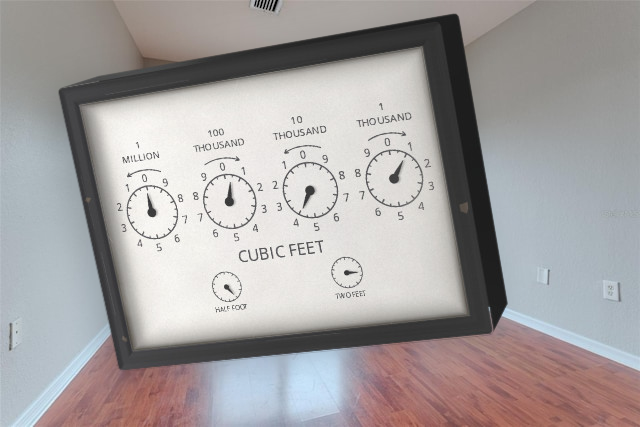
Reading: 4100 ft³
